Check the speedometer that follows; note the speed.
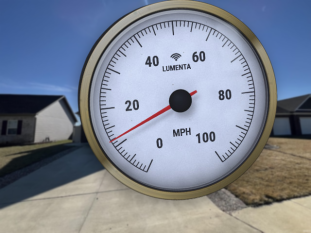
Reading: 12 mph
